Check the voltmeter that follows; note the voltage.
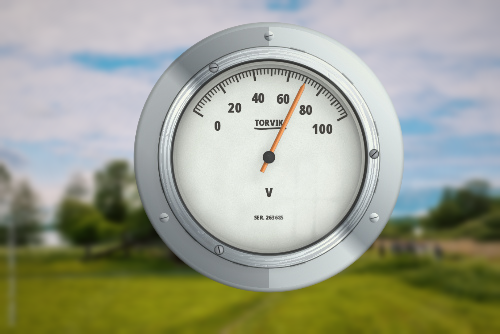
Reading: 70 V
